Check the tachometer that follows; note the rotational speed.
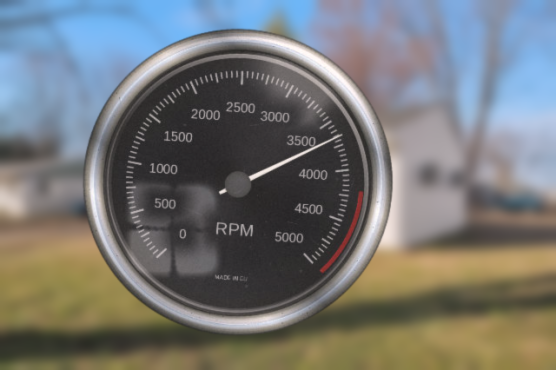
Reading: 3650 rpm
